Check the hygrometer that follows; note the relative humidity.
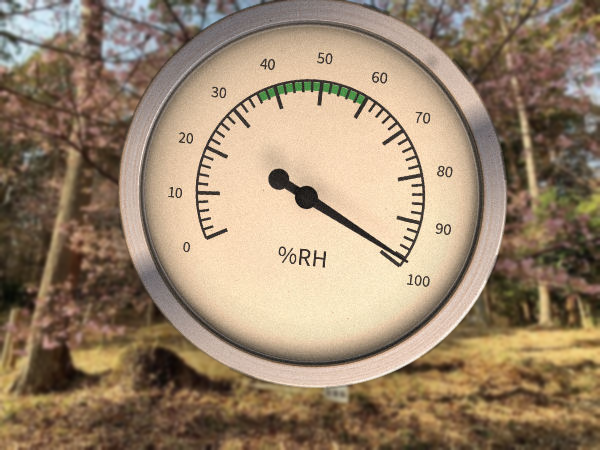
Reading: 98 %
